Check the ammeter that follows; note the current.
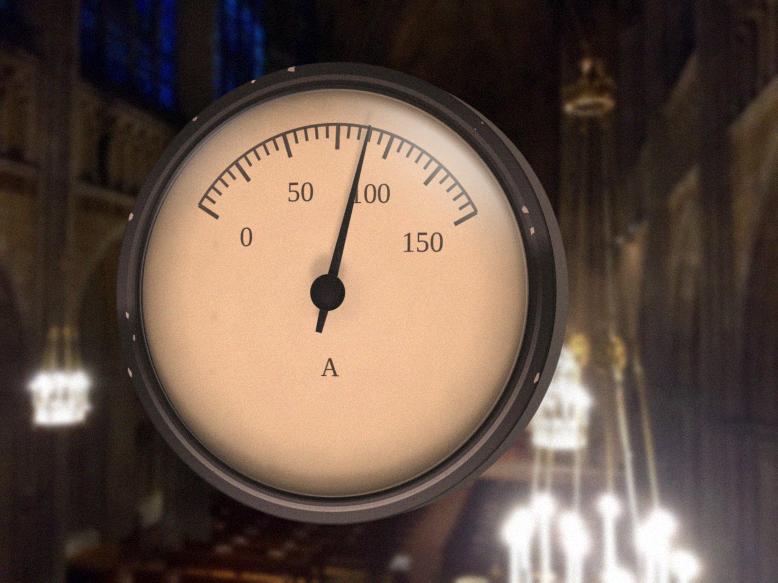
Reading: 90 A
